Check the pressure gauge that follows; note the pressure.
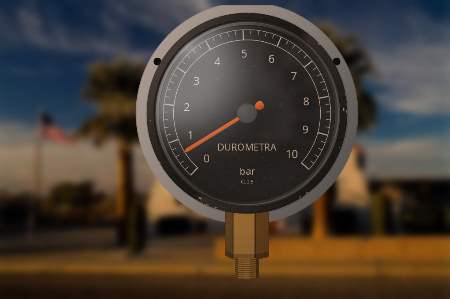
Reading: 0.6 bar
